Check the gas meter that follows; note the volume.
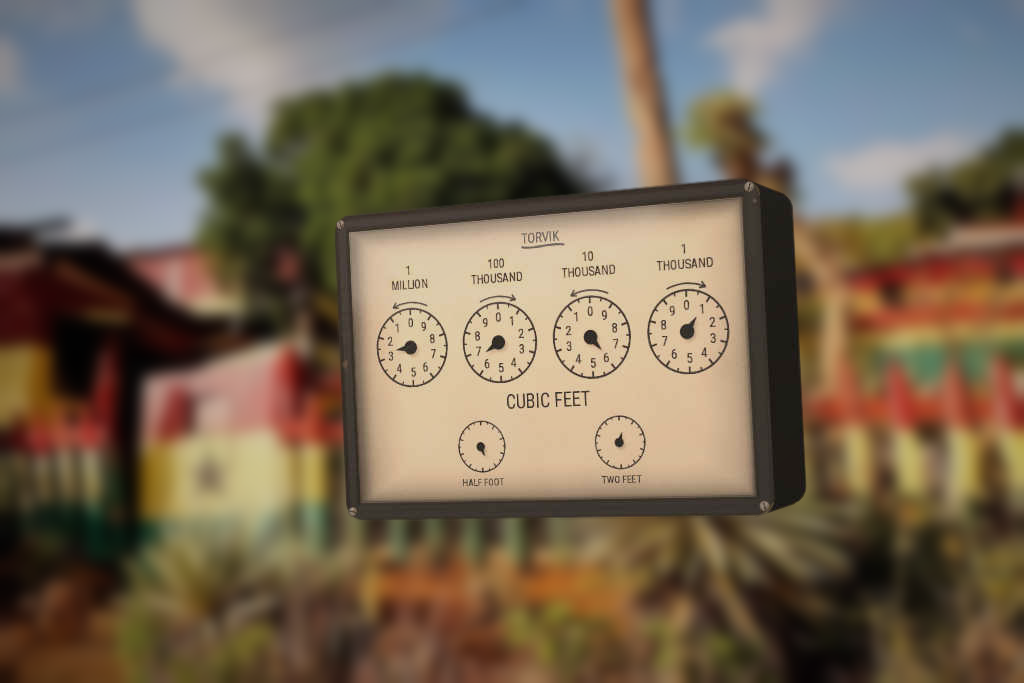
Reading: 266100 ft³
